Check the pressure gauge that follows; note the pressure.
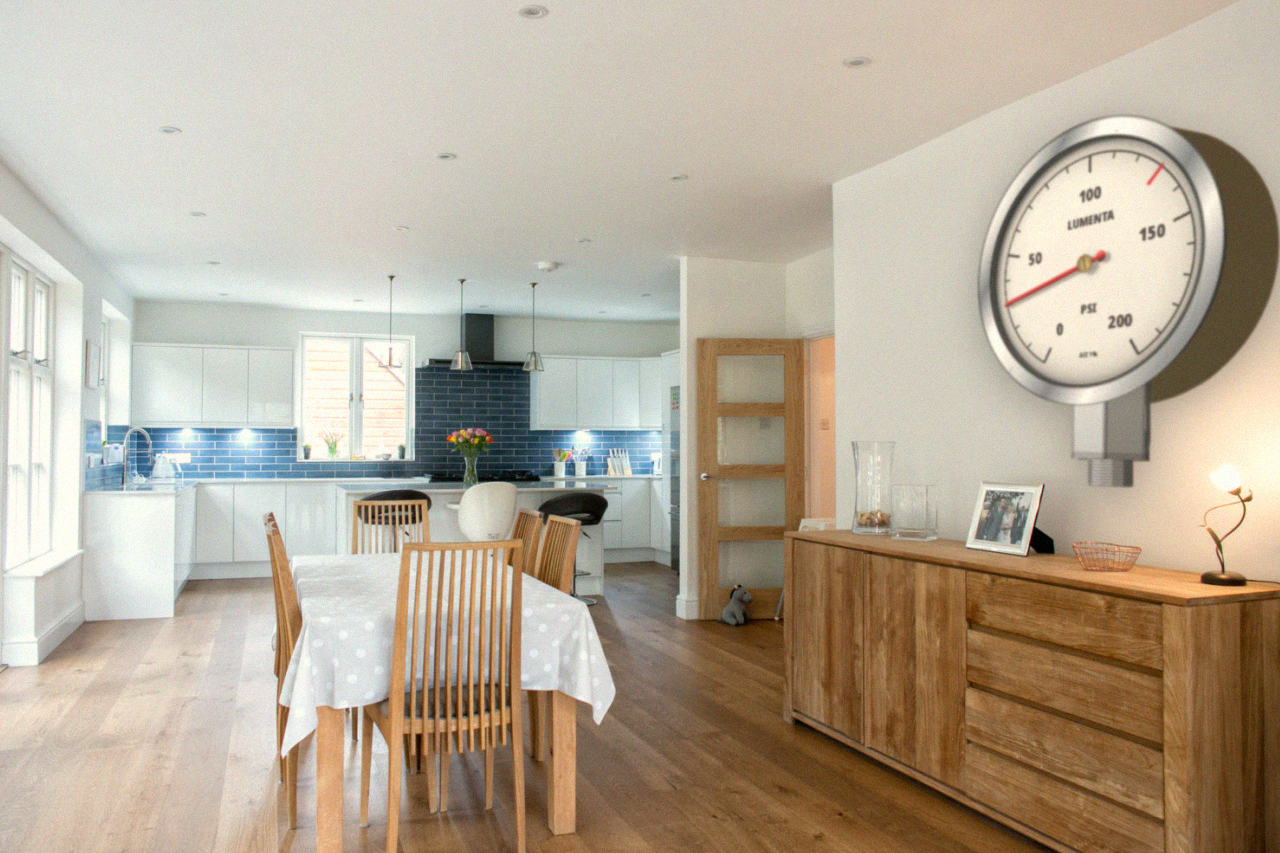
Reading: 30 psi
